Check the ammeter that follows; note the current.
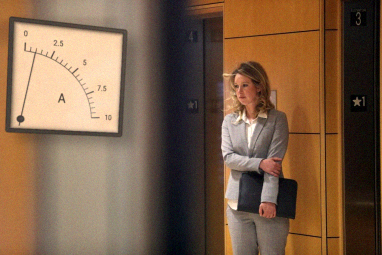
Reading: 1 A
